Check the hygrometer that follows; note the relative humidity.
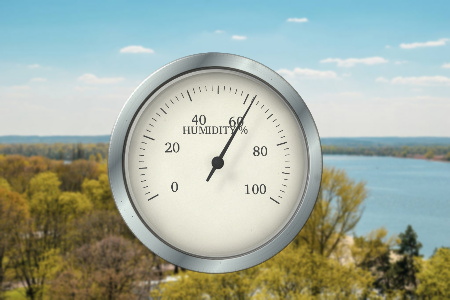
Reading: 62 %
